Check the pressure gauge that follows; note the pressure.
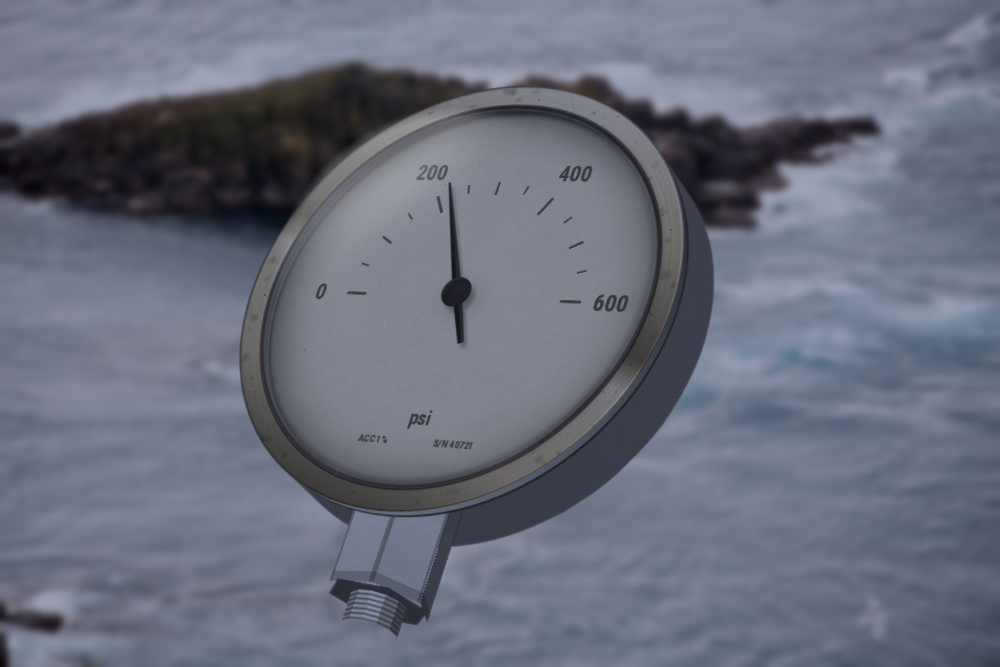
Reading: 225 psi
